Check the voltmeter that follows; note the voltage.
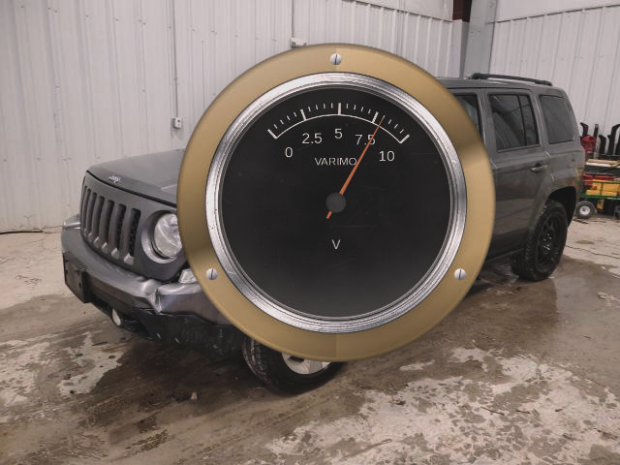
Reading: 8 V
